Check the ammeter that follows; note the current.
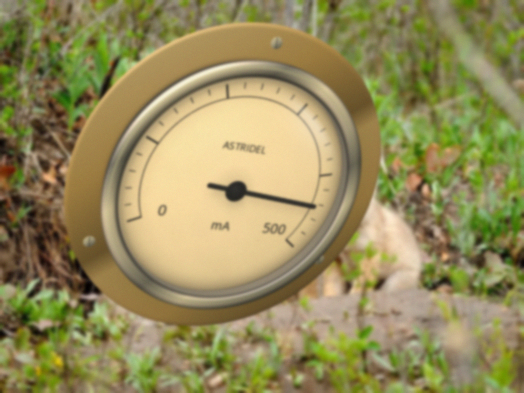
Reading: 440 mA
